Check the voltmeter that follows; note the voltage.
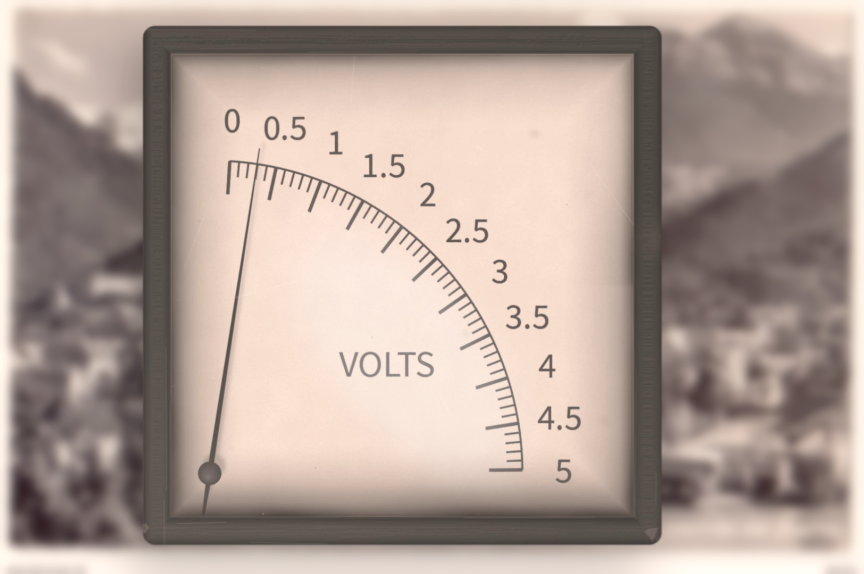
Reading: 0.3 V
